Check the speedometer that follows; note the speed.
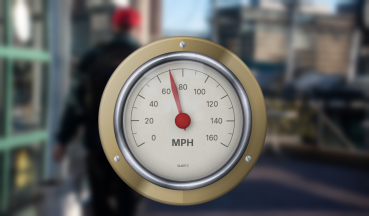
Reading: 70 mph
